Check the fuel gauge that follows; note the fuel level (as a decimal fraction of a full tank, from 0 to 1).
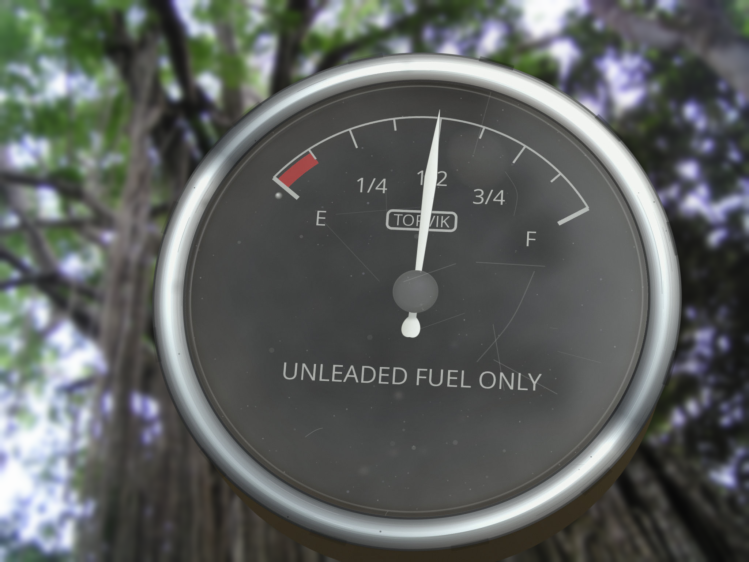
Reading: 0.5
